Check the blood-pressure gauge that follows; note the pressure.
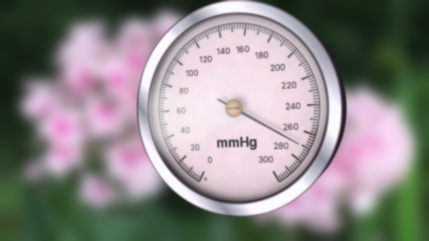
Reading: 270 mmHg
